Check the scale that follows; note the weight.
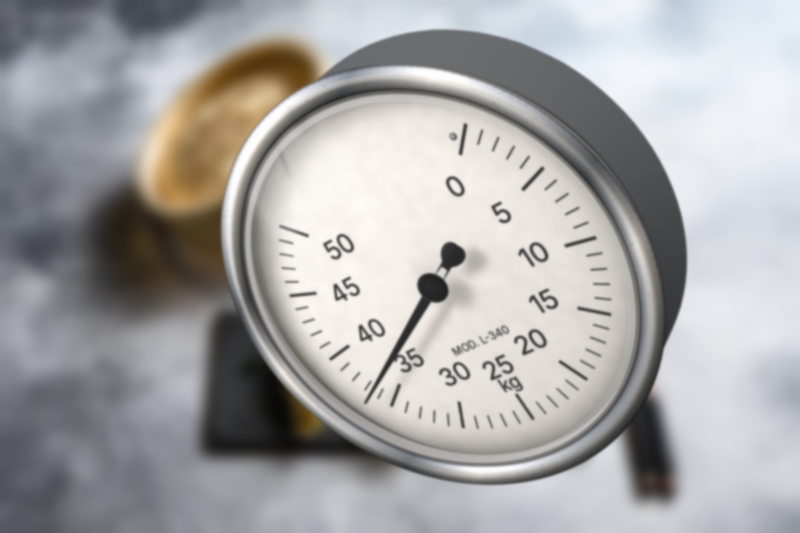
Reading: 36.5 kg
